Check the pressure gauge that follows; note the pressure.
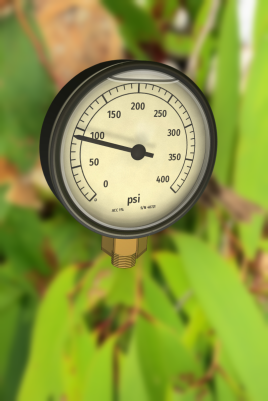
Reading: 90 psi
